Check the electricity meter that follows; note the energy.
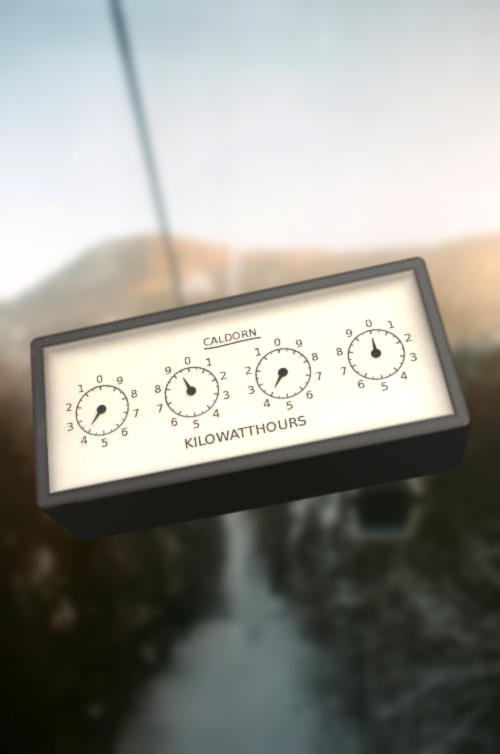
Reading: 3940 kWh
